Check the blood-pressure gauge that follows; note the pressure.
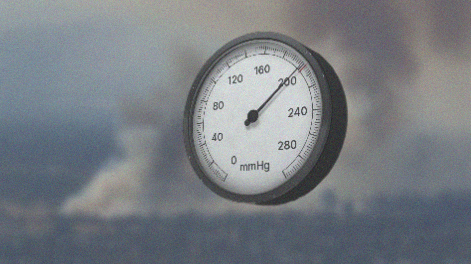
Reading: 200 mmHg
